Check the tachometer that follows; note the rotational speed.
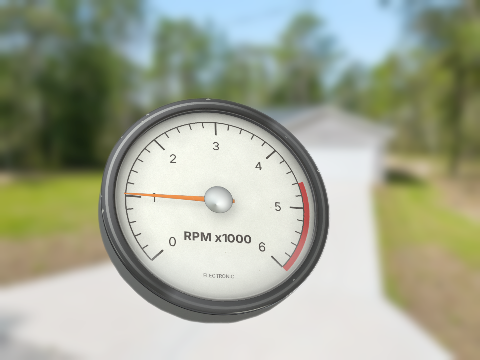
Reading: 1000 rpm
